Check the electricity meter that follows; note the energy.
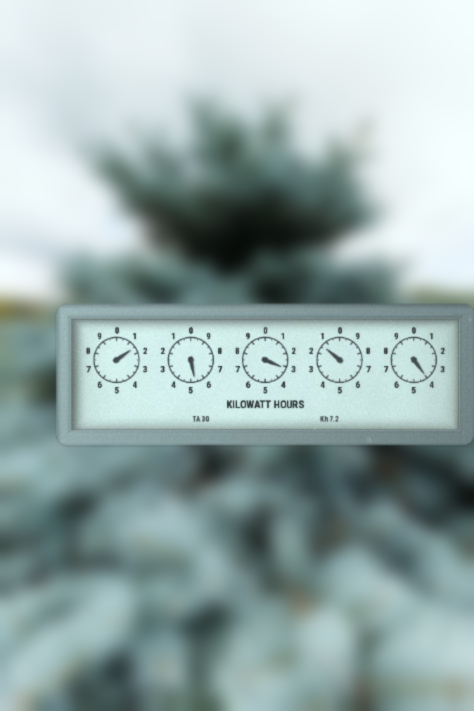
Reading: 15314 kWh
